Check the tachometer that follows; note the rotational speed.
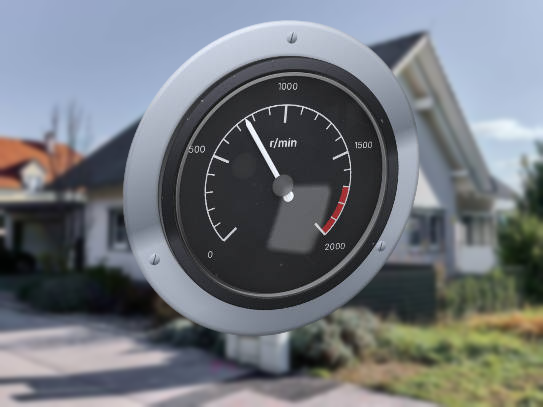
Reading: 750 rpm
